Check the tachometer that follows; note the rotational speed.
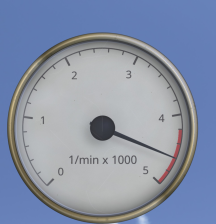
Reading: 4600 rpm
